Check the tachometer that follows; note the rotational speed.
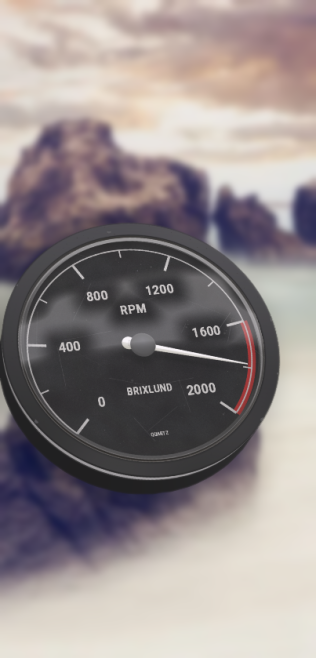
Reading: 1800 rpm
